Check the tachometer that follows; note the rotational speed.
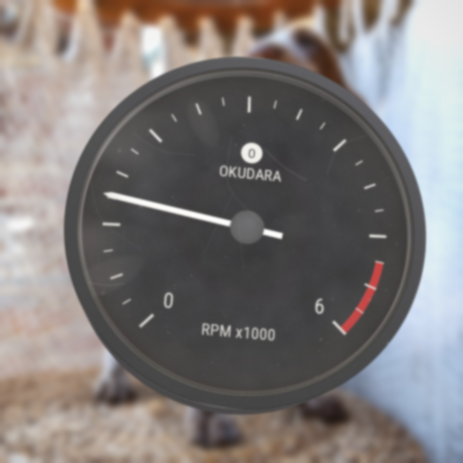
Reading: 1250 rpm
